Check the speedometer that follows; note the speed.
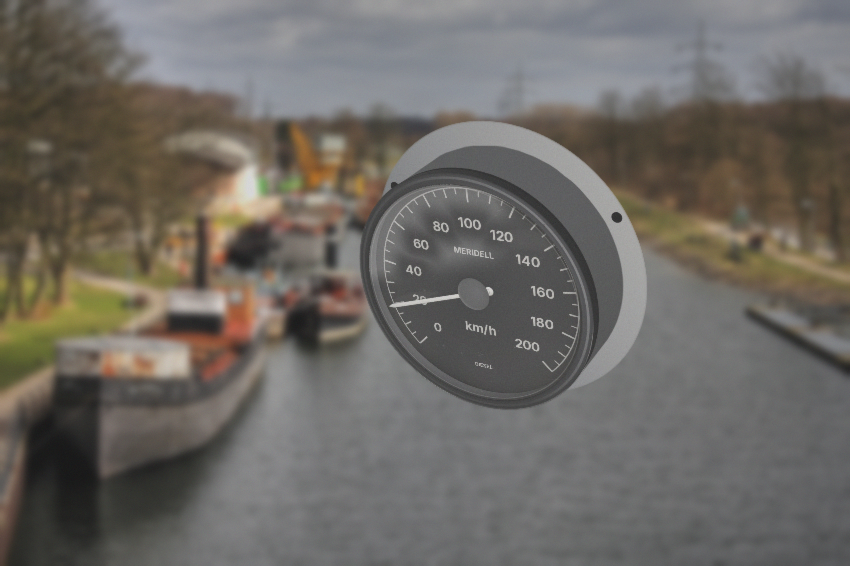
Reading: 20 km/h
